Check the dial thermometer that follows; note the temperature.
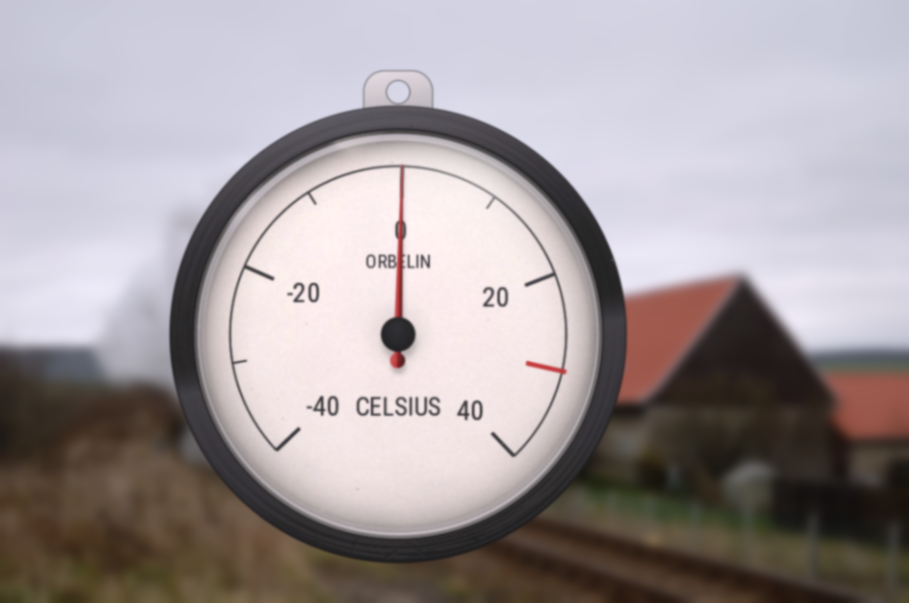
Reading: 0 °C
